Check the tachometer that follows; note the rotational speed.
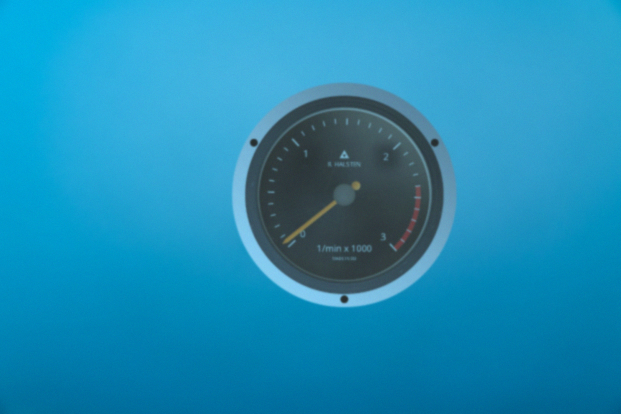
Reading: 50 rpm
